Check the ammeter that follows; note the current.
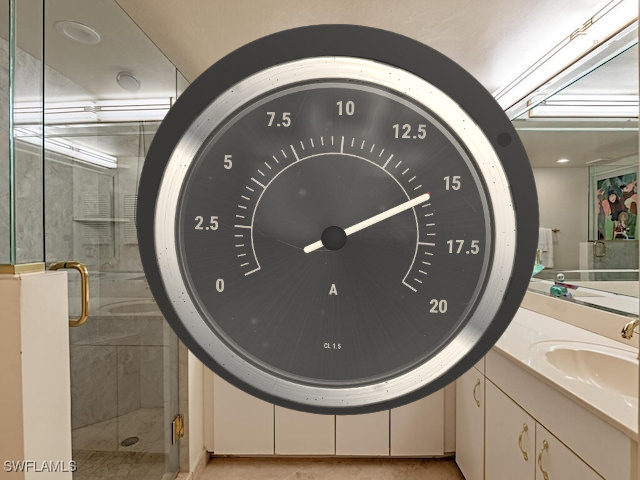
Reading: 15 A
